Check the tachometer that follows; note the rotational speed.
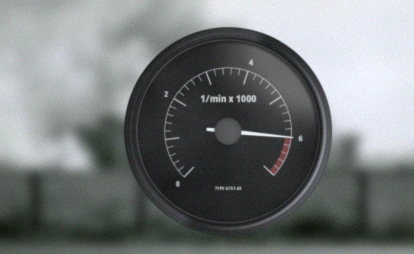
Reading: 6000 rpm
